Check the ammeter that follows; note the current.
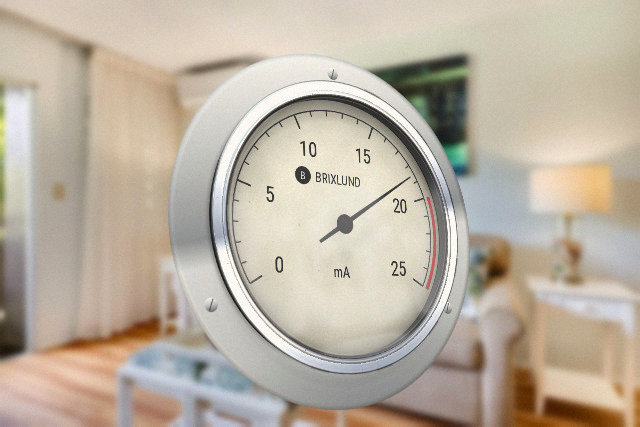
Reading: 18.5 mA
